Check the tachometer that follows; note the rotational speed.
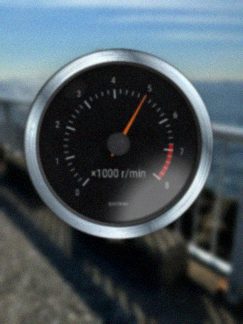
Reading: 5000 rpm
